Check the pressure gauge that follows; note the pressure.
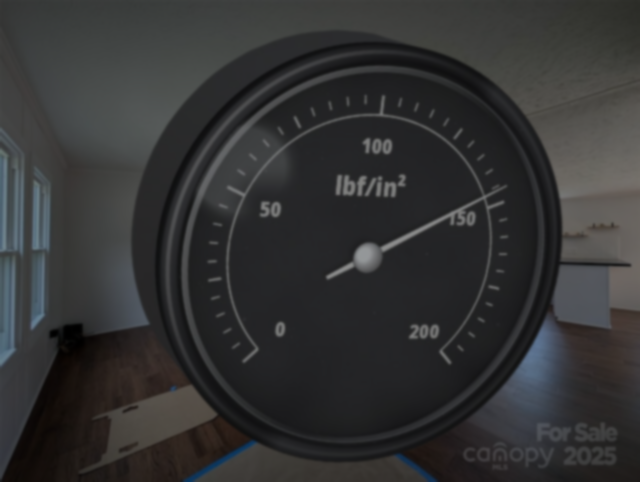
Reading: 145 psi
